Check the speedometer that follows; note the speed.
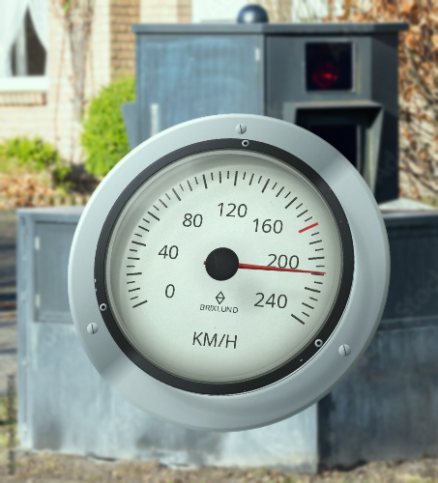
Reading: 210 km/h
